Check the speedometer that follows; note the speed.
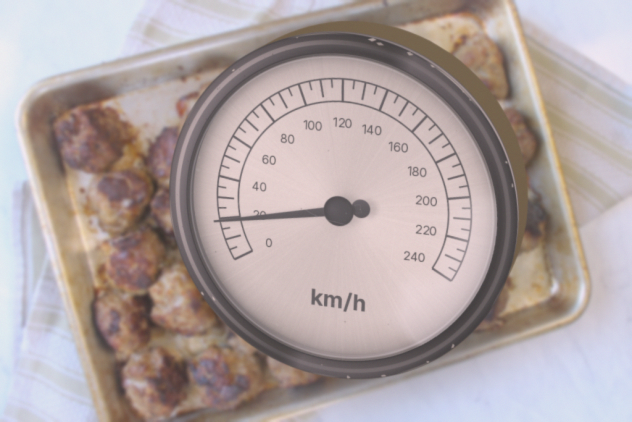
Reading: 20 km/h
